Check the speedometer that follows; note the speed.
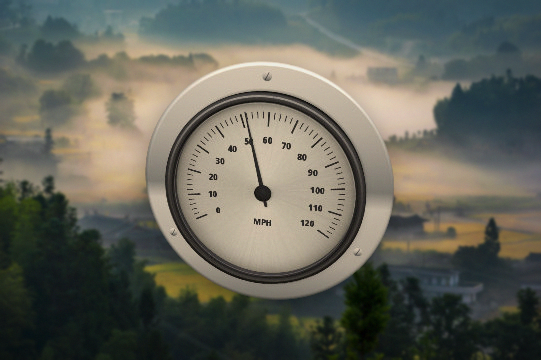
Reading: 52 mph
